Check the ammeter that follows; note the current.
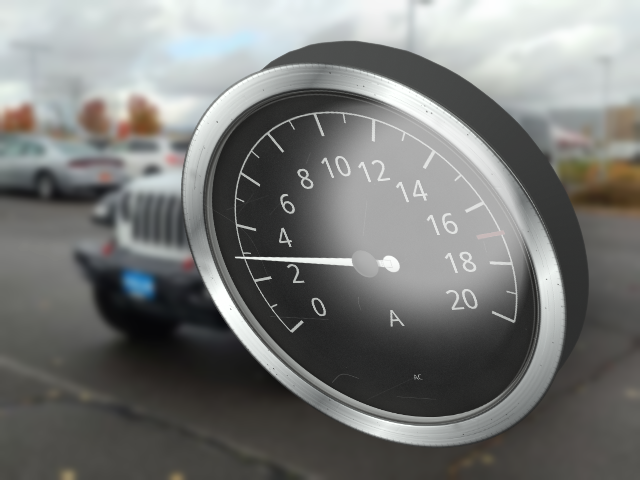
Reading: 3 A
